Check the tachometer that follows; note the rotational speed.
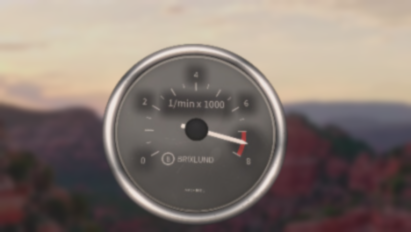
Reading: 7500 rpm
